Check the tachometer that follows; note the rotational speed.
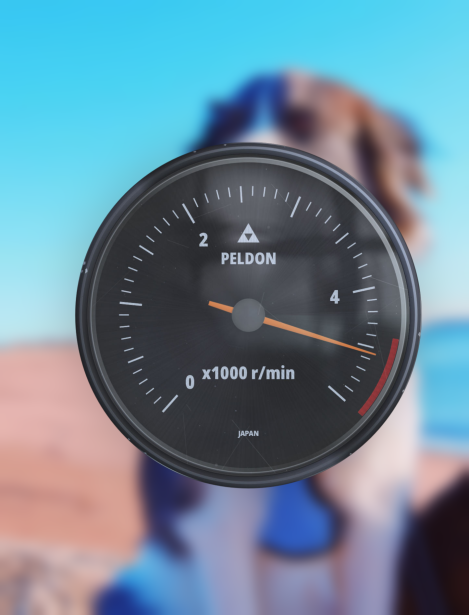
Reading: 4550 rpm
